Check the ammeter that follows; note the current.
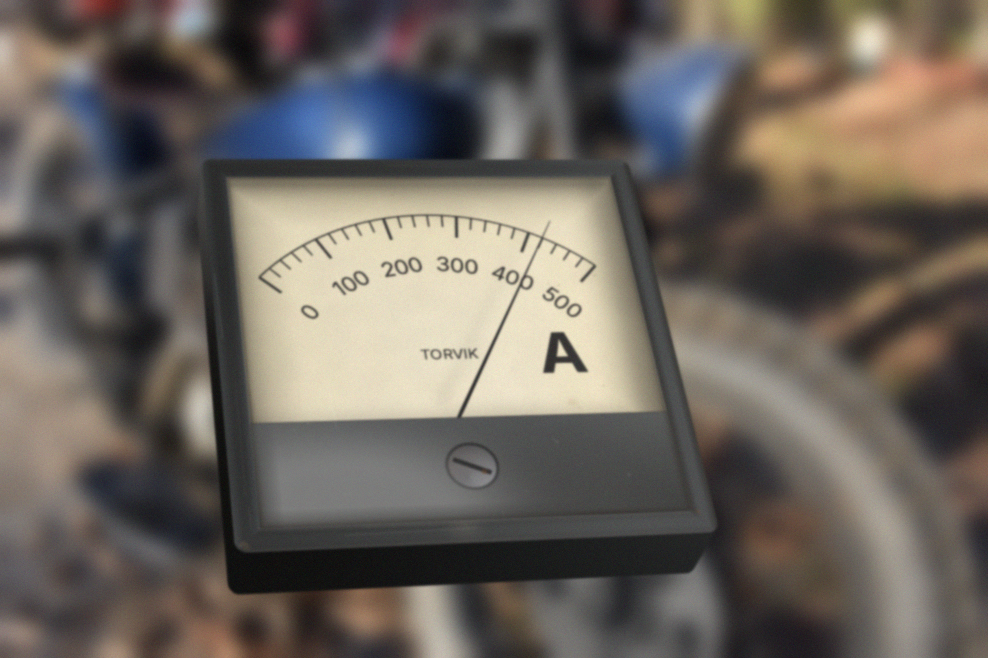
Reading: 420 A
